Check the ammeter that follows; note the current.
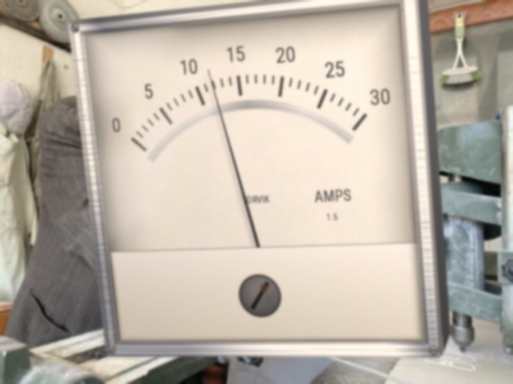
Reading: 12 A
